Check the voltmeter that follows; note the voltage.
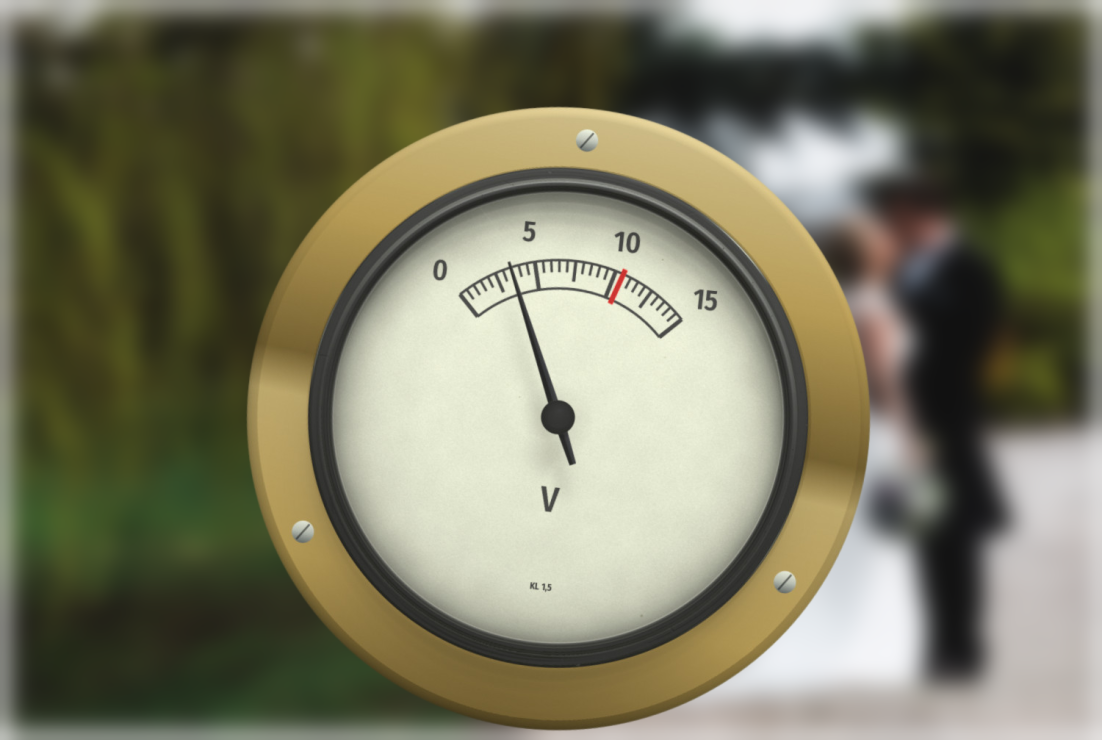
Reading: 3.5 V
